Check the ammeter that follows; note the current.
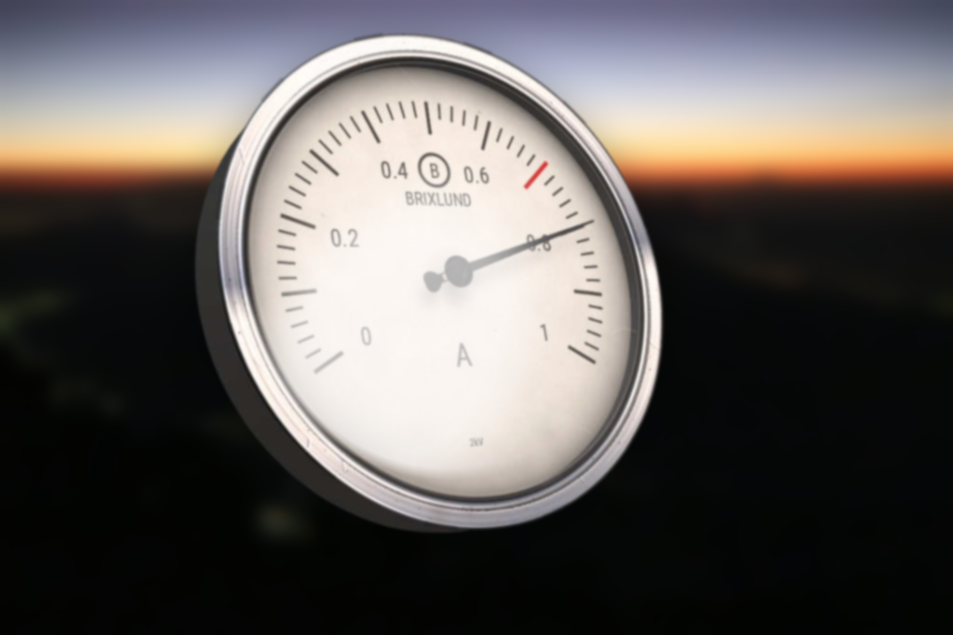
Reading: 0.8 A
